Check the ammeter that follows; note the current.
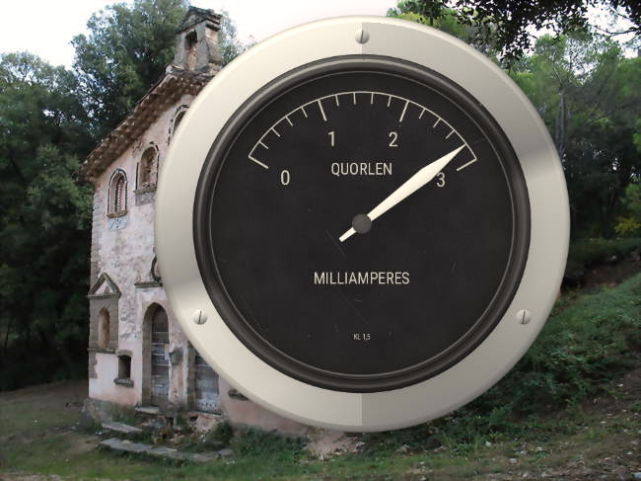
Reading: 2.8 mA
